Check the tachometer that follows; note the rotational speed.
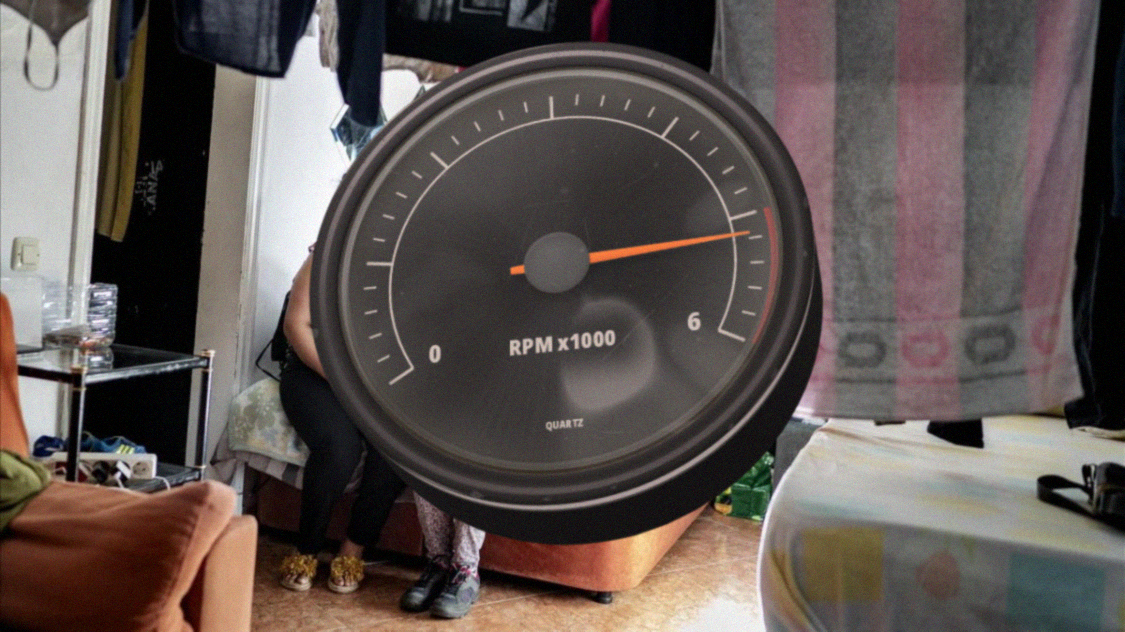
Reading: 5200 rpm
